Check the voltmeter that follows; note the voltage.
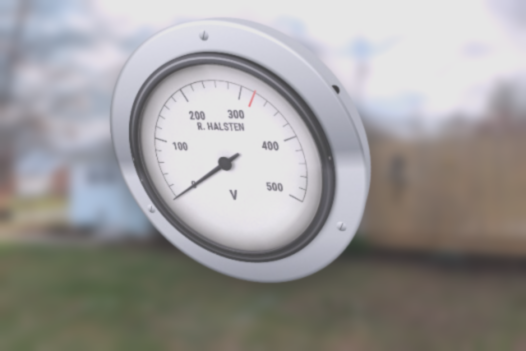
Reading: 0 V
